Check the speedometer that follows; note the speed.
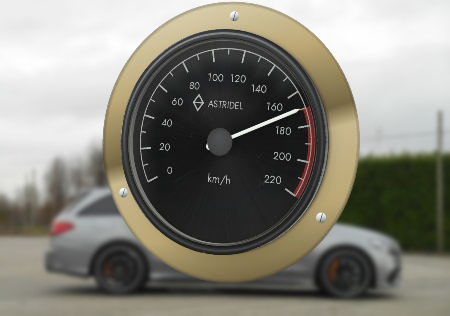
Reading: 170 km/h
